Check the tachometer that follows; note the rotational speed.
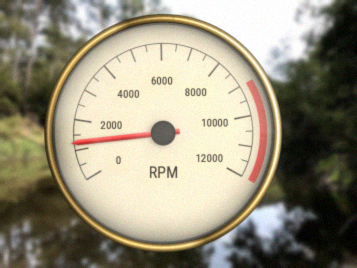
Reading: 1250 rpm
